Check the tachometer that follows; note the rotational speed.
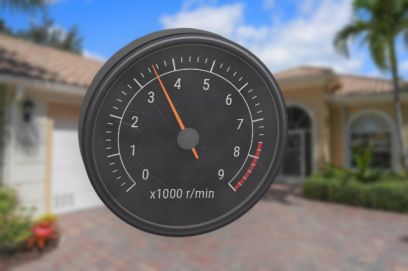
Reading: 3500 rpm
